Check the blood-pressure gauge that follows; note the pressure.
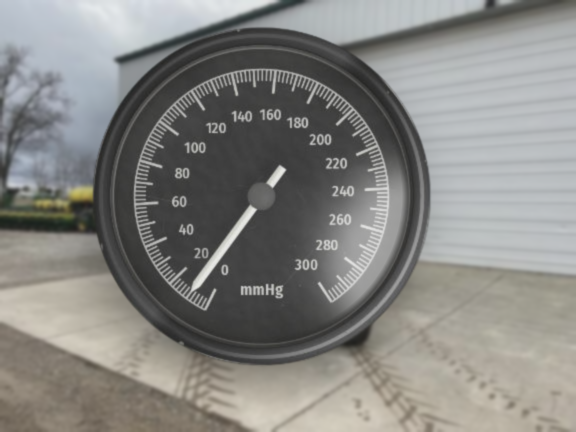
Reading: 10 mmHg
